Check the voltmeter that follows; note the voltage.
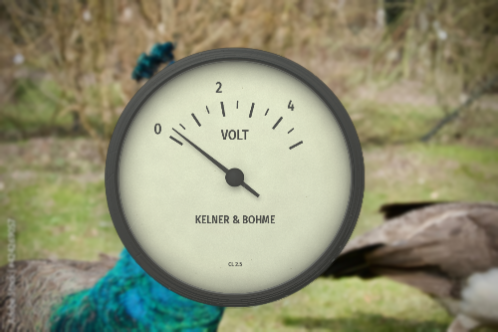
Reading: 0.25 V
